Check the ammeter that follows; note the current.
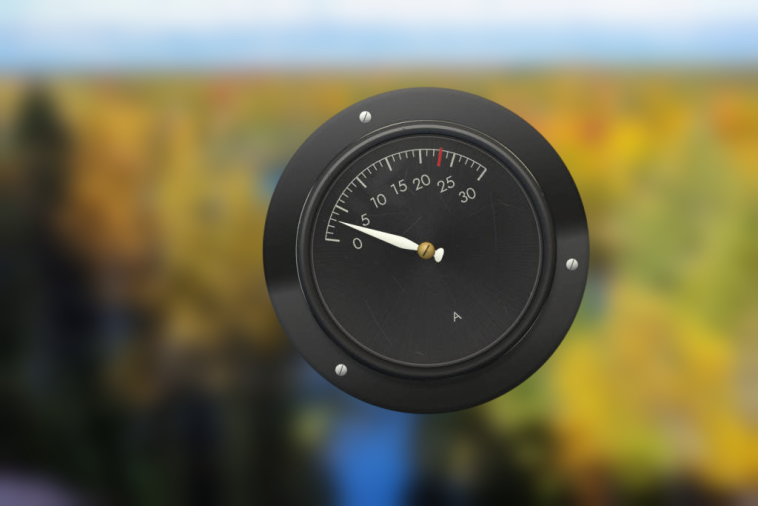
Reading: 3 A
